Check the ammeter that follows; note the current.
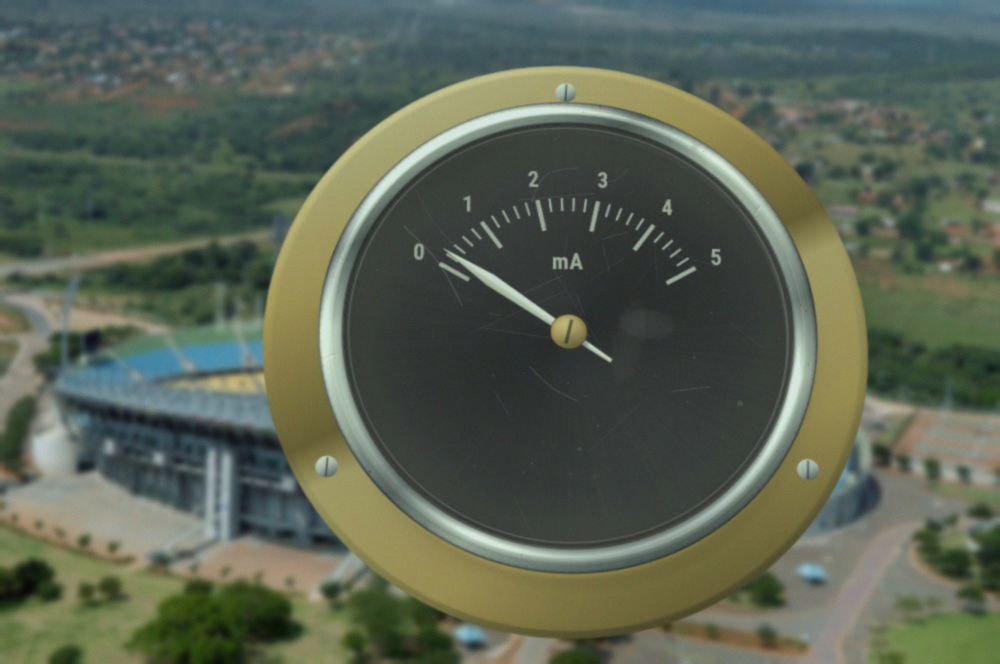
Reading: 0.2 mA
